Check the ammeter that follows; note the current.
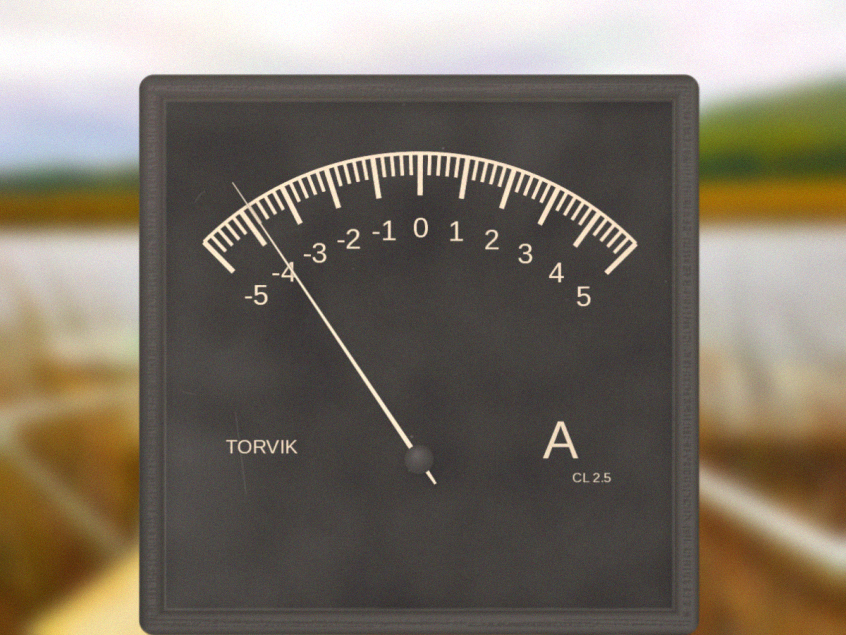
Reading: -3.8 A
